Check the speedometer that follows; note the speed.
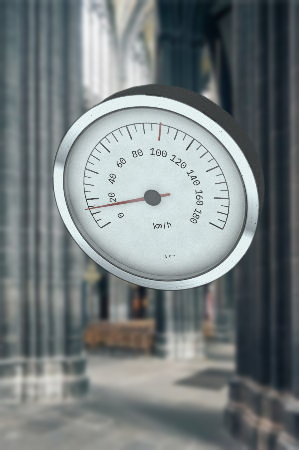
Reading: 15 km/h
